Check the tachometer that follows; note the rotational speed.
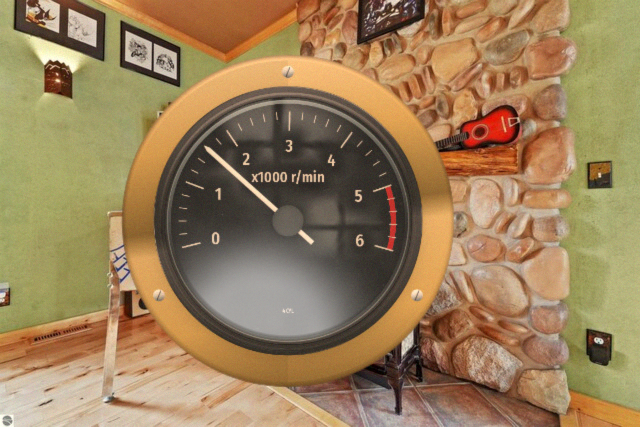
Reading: 1600 rpm
